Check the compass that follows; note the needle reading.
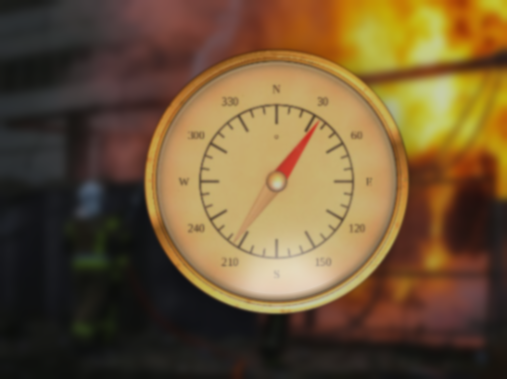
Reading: 35 °
